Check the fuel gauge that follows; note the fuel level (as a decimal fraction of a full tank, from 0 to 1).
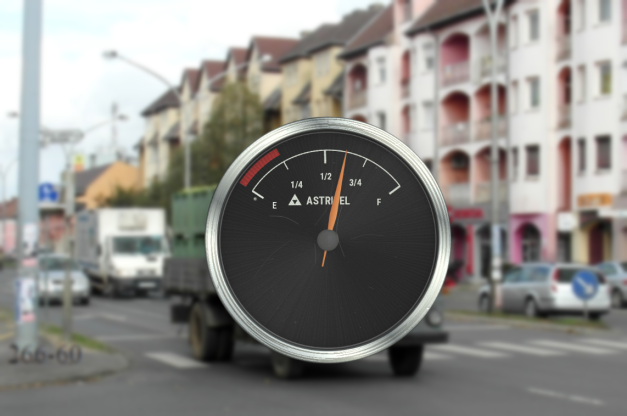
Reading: 0.625
